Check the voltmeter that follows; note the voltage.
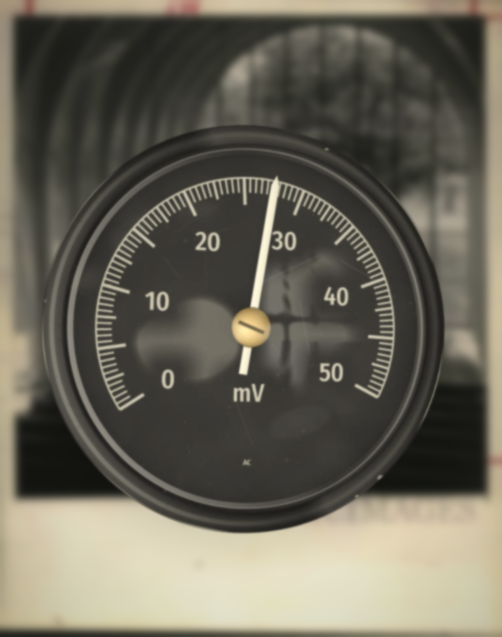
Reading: 27.5 mV
